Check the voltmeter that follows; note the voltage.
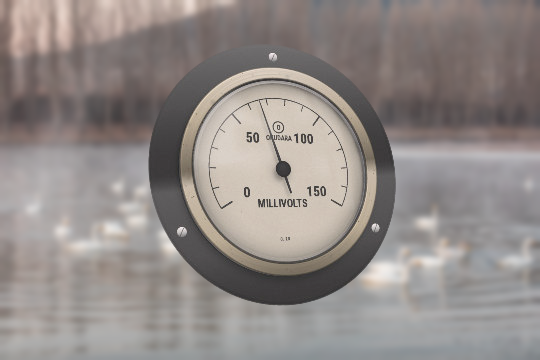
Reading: 65 mV
